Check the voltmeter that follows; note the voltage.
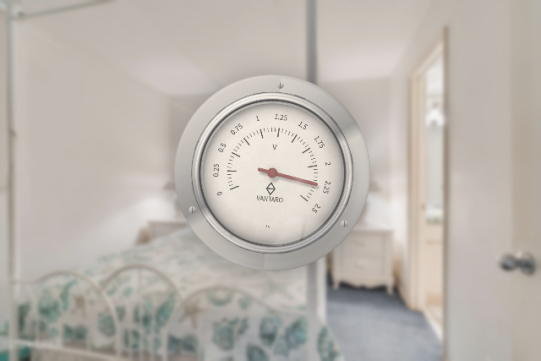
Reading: 2.25 V
